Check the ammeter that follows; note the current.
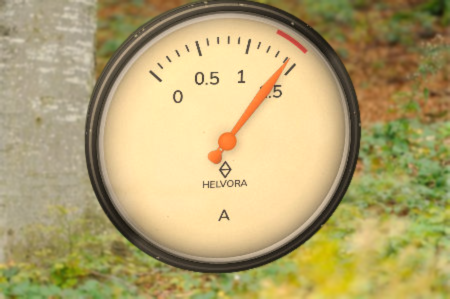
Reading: 1.4 A
